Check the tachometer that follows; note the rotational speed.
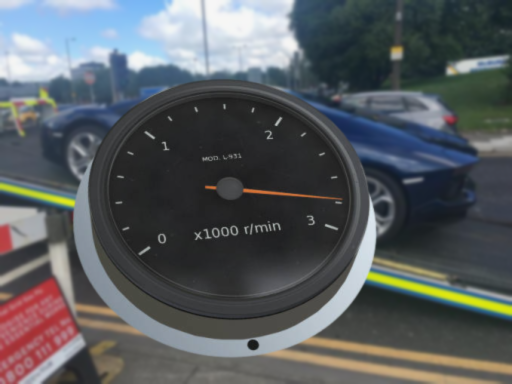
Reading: 2800 rpm
